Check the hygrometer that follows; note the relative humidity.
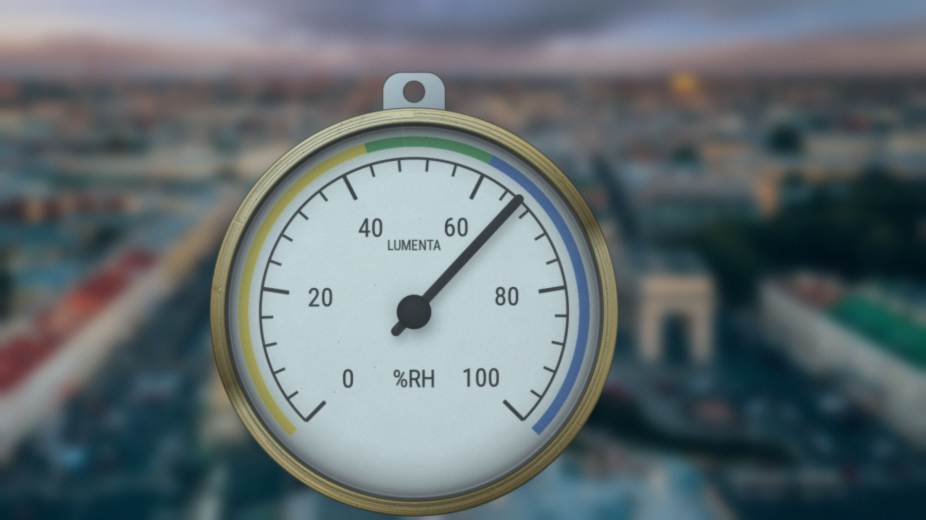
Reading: 66 %
